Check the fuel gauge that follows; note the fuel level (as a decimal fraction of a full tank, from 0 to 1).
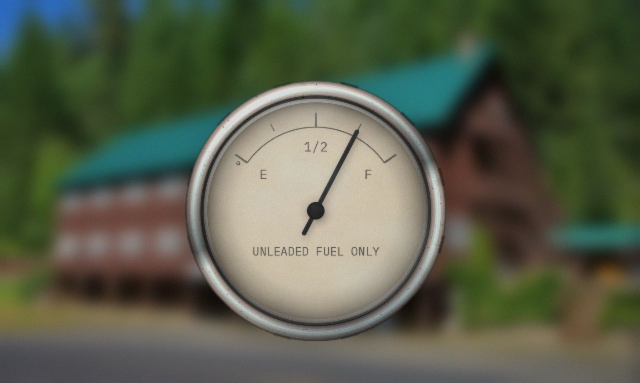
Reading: 0.75
